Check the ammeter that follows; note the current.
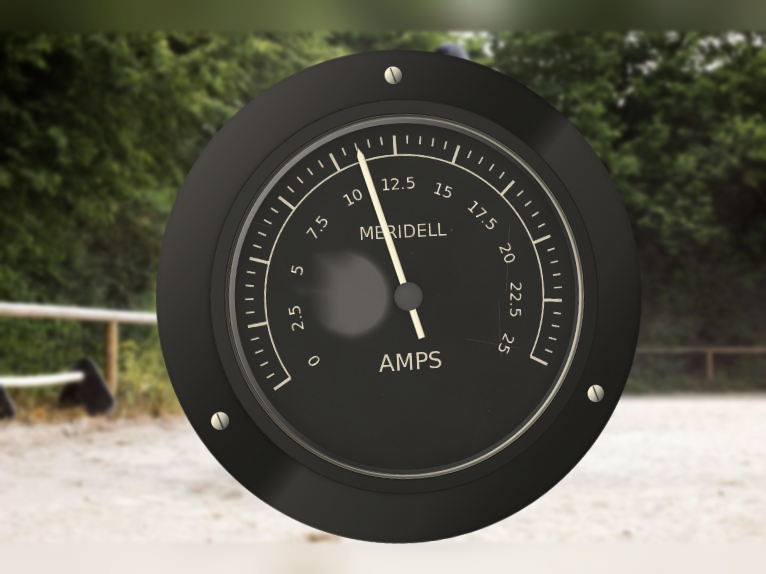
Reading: 11 A
